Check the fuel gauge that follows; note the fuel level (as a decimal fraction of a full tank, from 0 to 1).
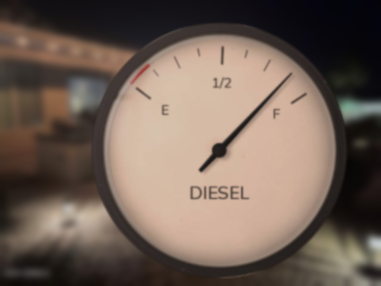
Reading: 0.875
